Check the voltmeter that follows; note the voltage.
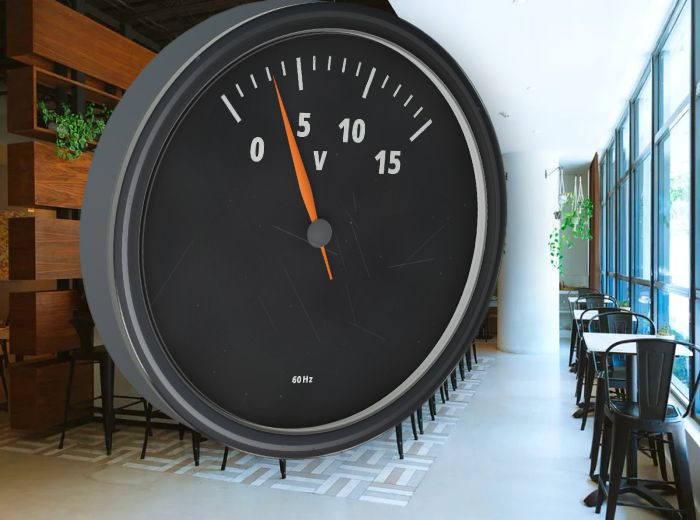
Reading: 3 V
